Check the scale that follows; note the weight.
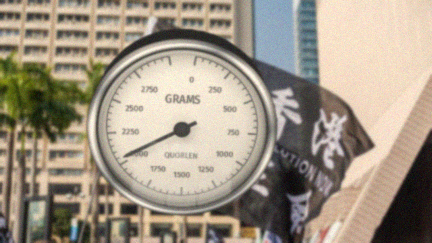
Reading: 2050 g
